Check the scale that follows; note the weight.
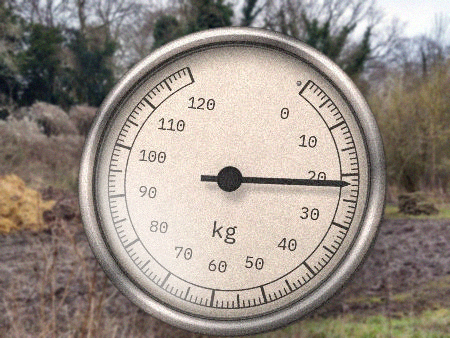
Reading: 22 kg
